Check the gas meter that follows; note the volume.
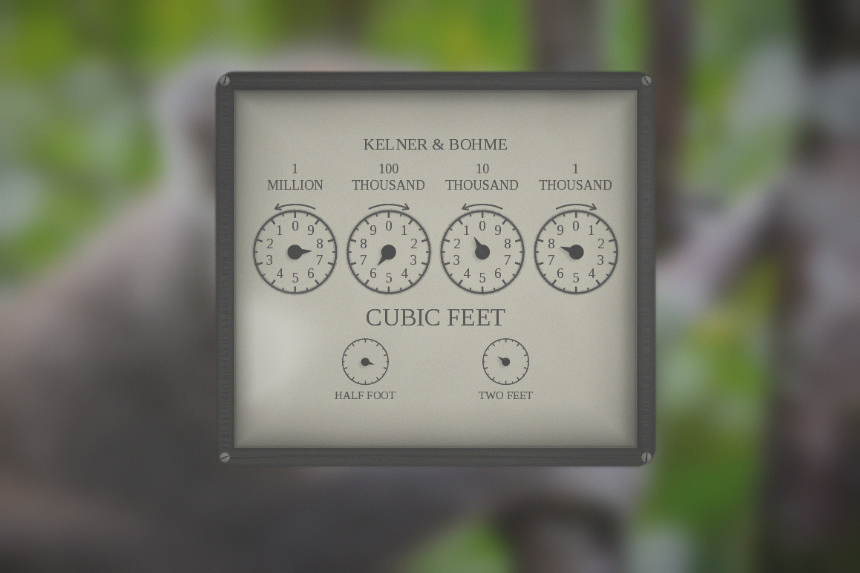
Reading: 760800 ft³
